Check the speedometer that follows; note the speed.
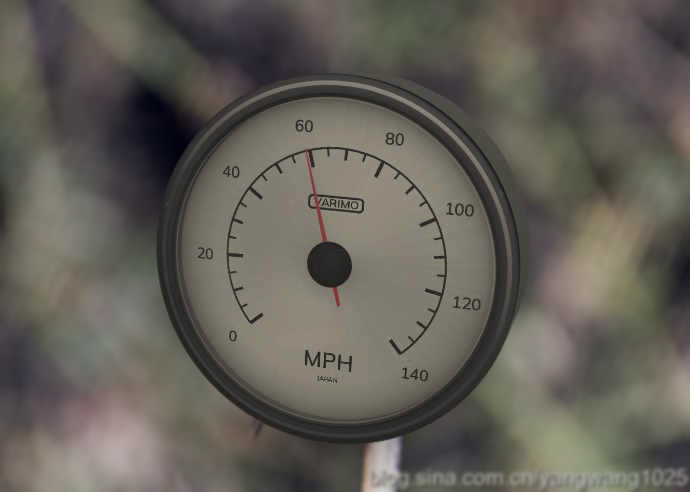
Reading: 60 mph
